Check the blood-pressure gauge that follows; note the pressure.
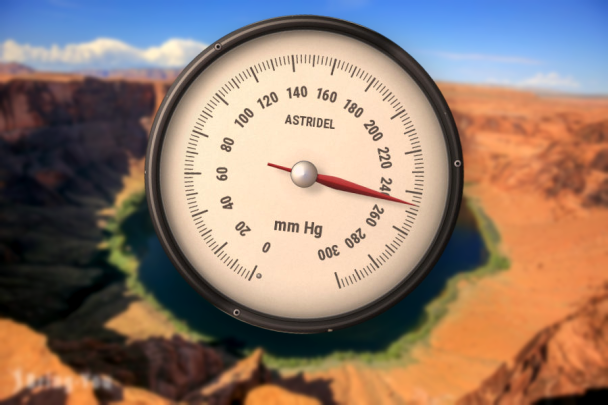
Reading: 246 mmHg
